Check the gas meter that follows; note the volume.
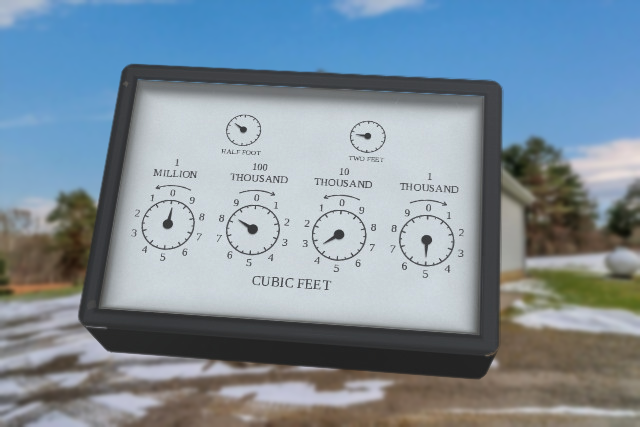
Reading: 983500 ft³
